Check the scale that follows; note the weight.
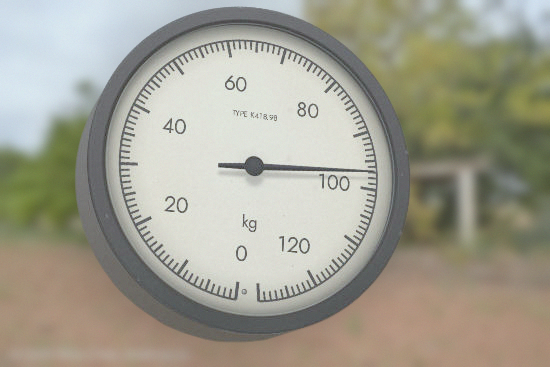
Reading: 97 kg
